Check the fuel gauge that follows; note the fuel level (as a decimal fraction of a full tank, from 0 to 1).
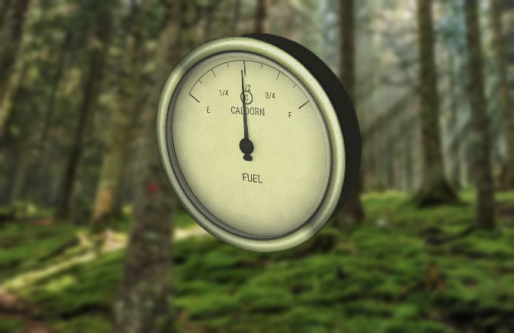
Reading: 0.5
